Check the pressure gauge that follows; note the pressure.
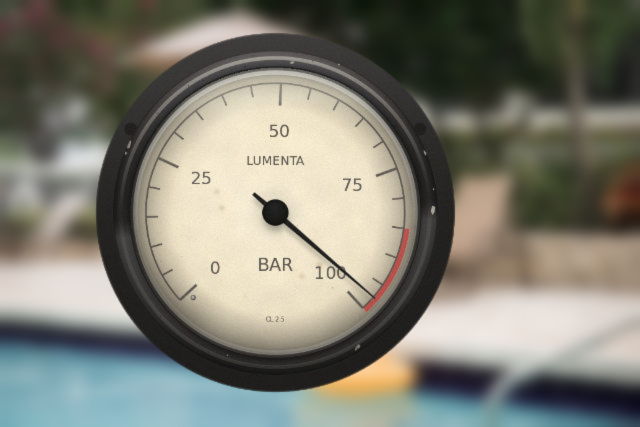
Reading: 97.5 bar
